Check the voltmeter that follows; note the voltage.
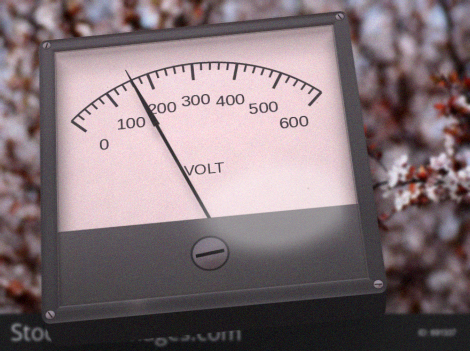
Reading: 160 V
